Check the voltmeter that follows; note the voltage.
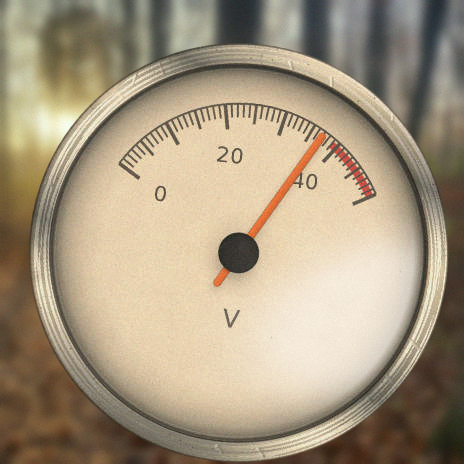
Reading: 37 V
